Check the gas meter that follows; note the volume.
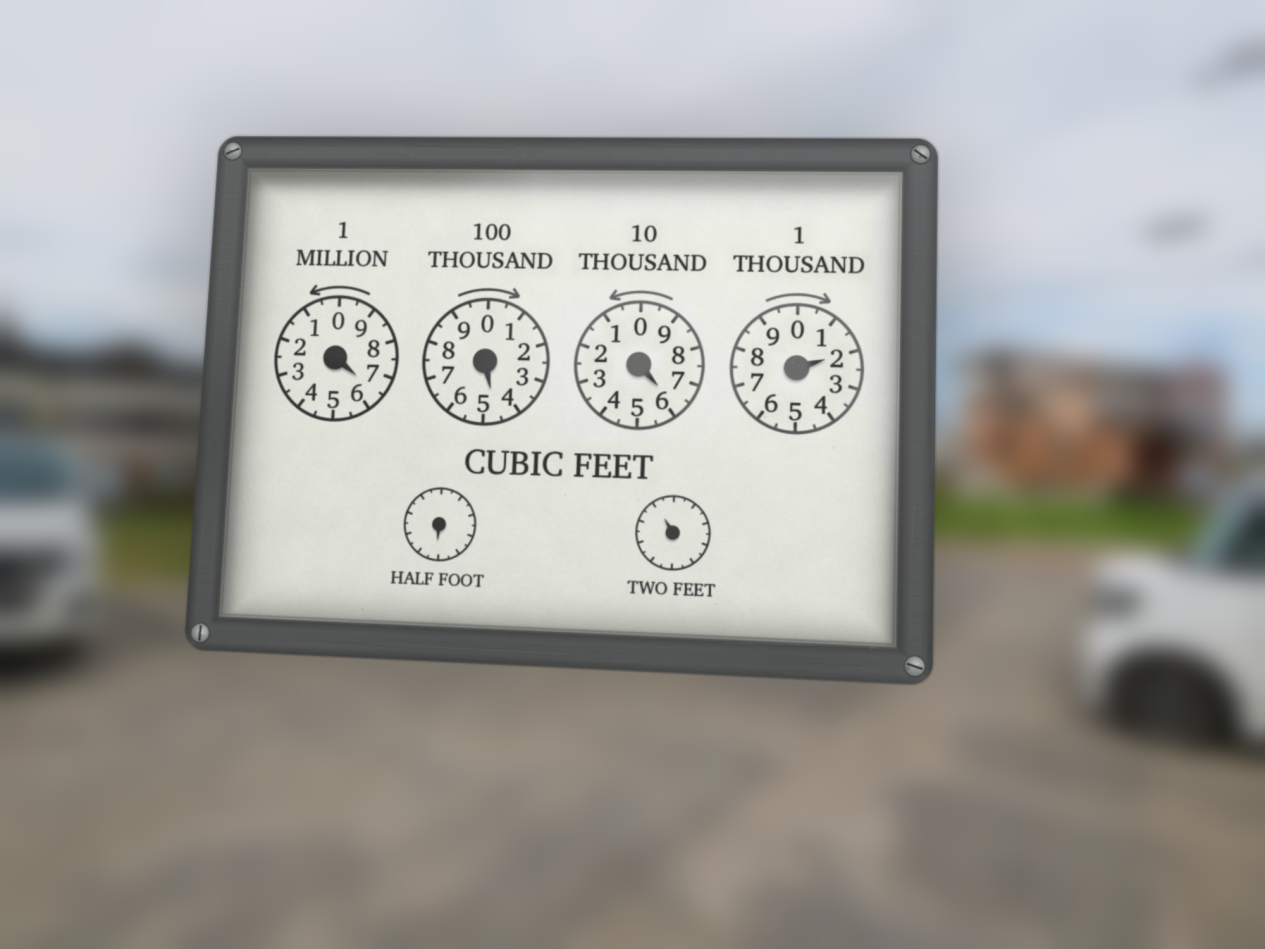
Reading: 646200 ft³
